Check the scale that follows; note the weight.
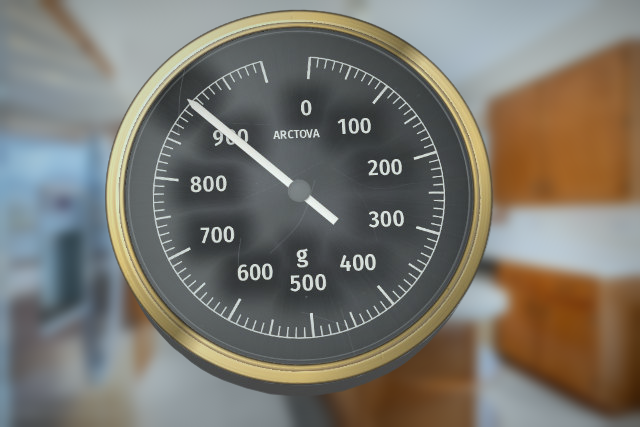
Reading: 900 g
